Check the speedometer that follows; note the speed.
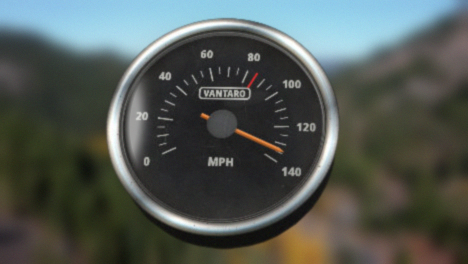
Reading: 135 mph
